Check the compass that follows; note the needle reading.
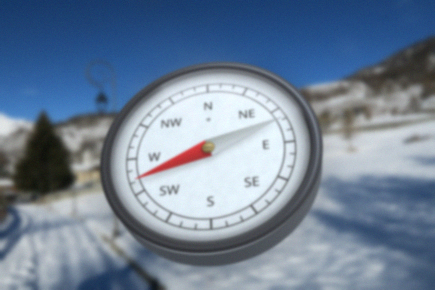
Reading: 250 °
